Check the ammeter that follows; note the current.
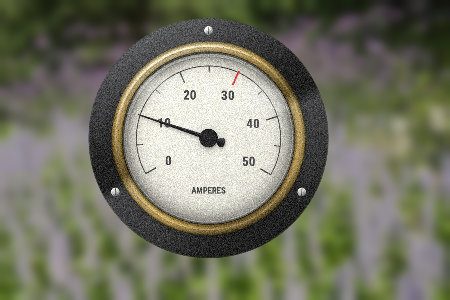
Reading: 10 A
